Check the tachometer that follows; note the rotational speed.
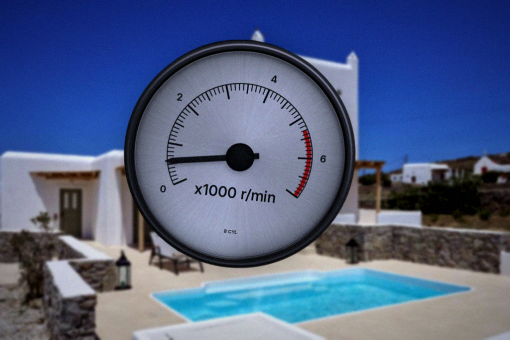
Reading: 600 rpm
